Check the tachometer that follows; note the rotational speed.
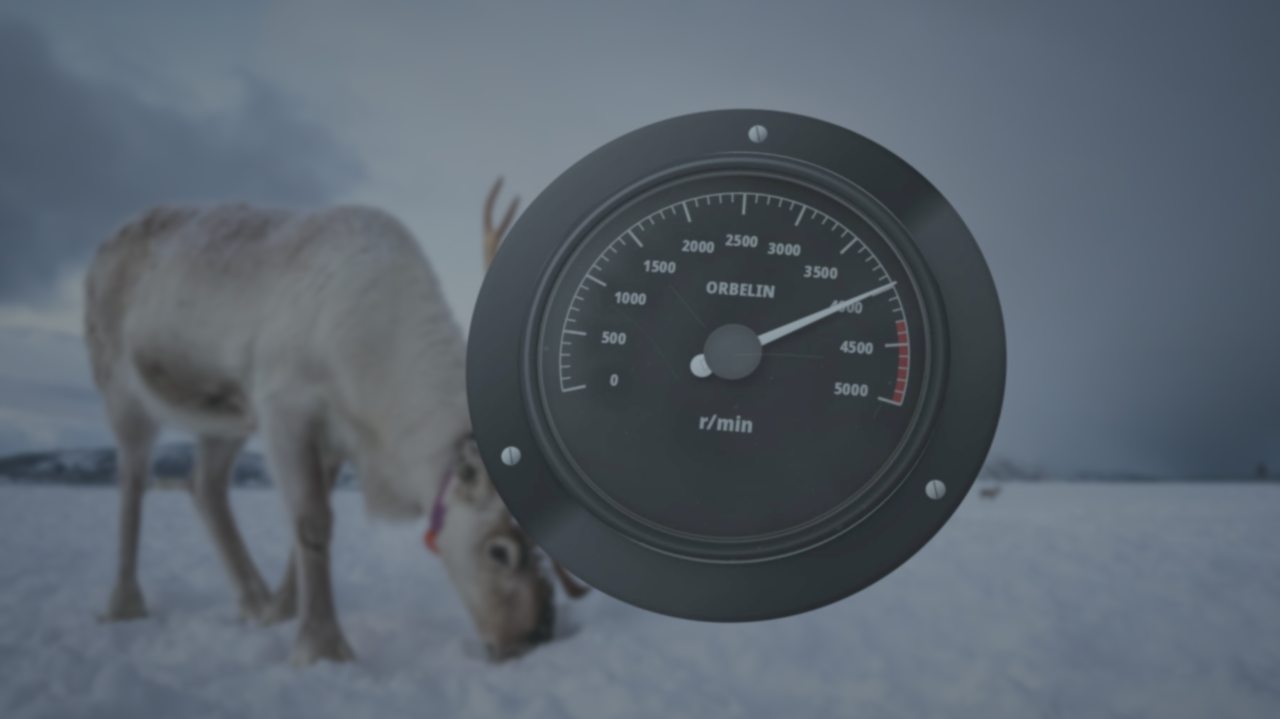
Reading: 4000 rpm
